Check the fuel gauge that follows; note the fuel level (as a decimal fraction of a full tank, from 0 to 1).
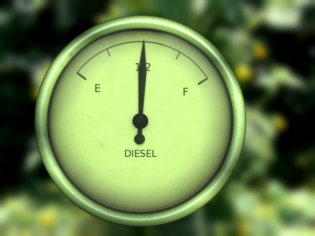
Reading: 0.5
